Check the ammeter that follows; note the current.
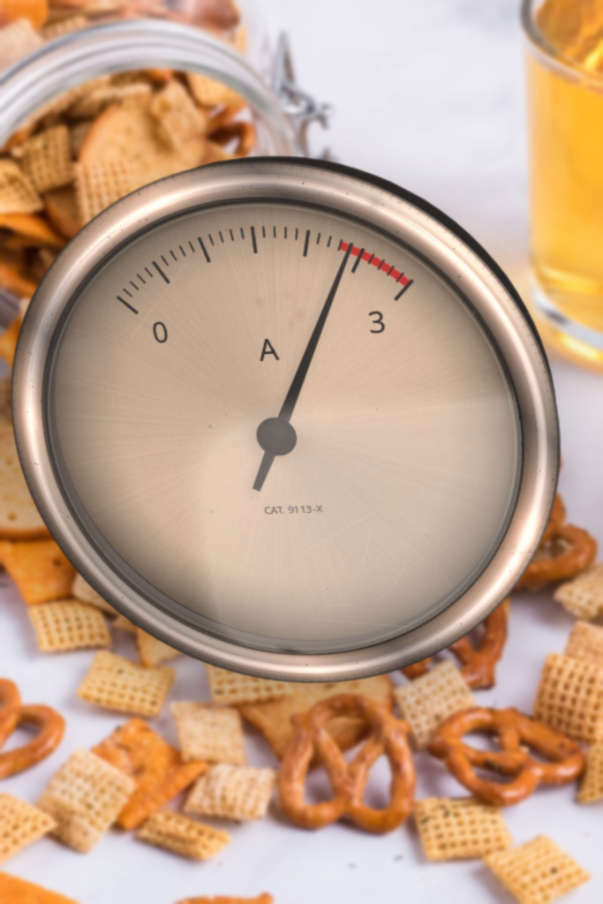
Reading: 2.4 A
